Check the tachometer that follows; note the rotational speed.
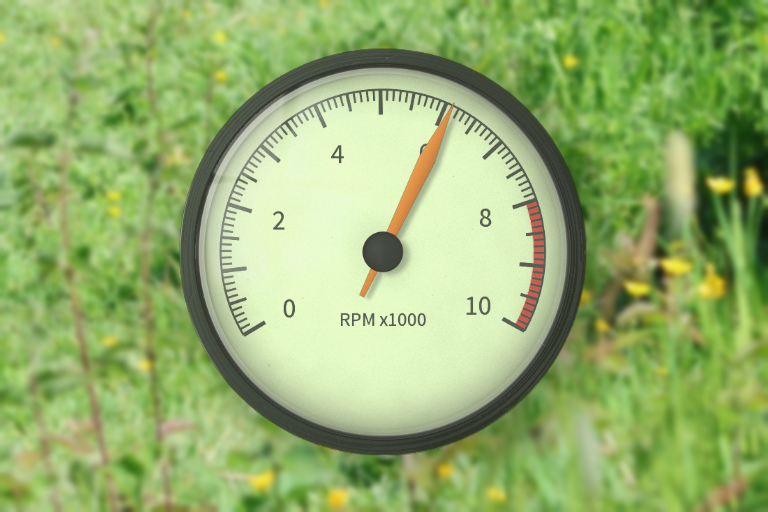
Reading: 6100 rpm
